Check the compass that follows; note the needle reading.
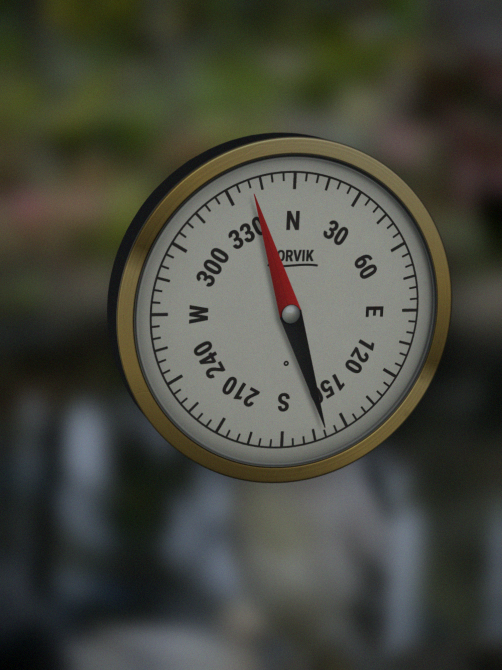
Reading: 340 °
